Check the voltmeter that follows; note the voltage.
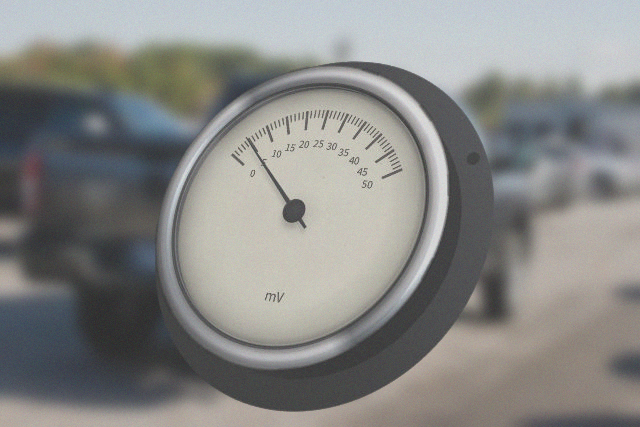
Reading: 5 mV
